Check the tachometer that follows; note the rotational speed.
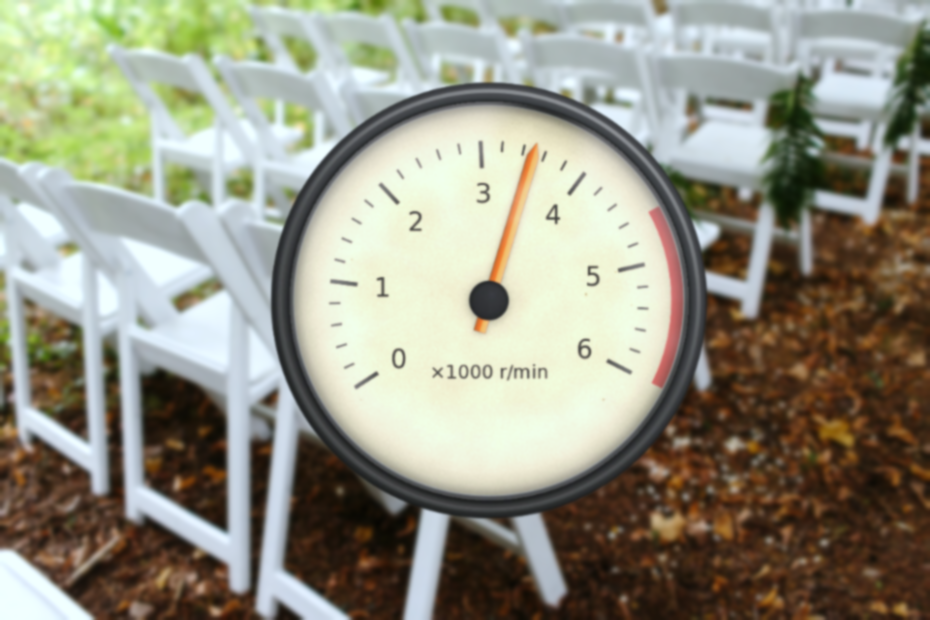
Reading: 3500 rpm
